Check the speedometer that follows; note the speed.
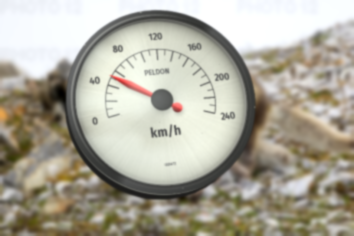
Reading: 50 km/h
